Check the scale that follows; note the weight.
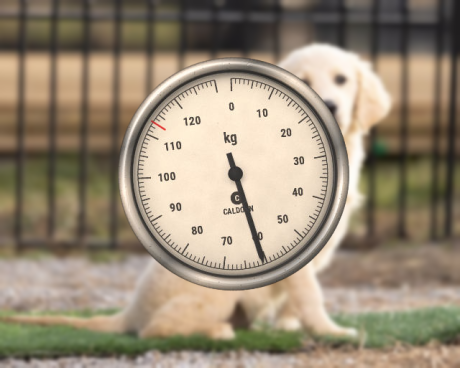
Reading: 61 kg
